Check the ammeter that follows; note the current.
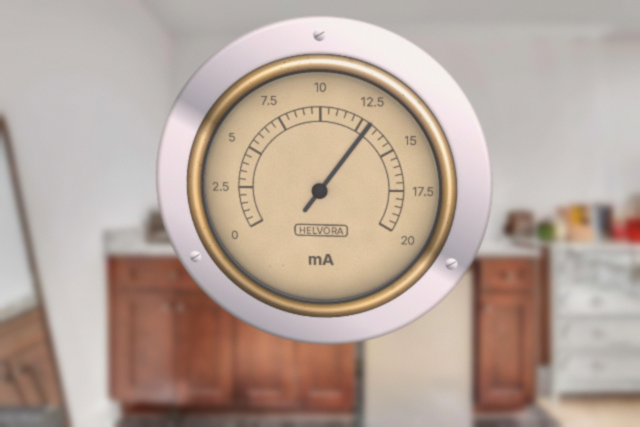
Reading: 13 mA
